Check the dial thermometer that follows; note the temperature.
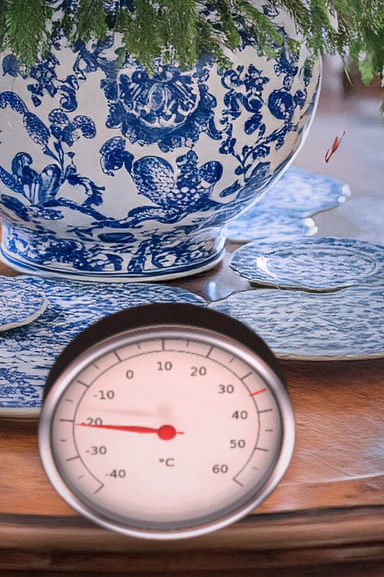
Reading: -20 °C
